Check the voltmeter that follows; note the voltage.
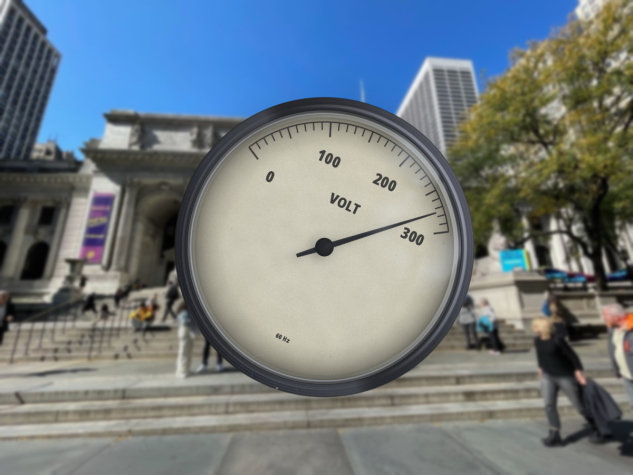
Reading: 275 V
